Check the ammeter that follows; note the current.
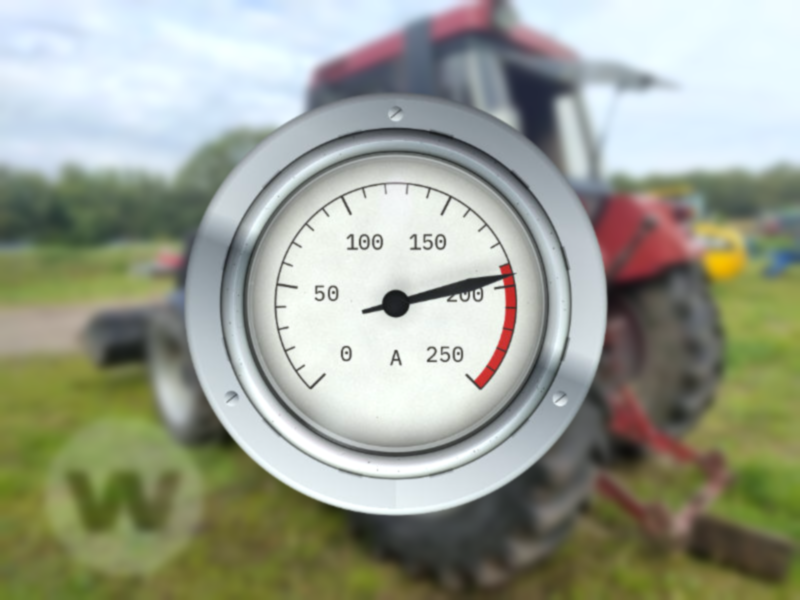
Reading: 195 A
